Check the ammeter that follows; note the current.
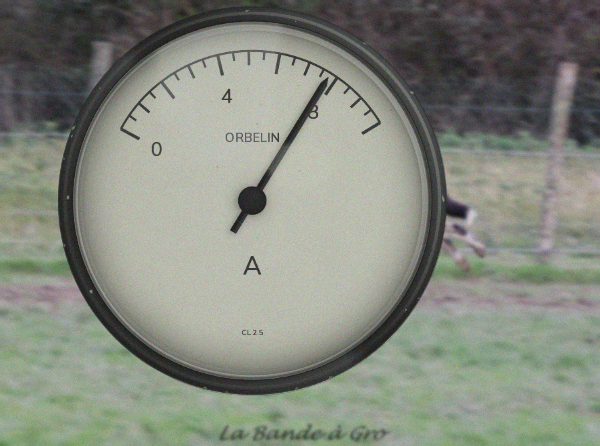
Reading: 7.75 A
